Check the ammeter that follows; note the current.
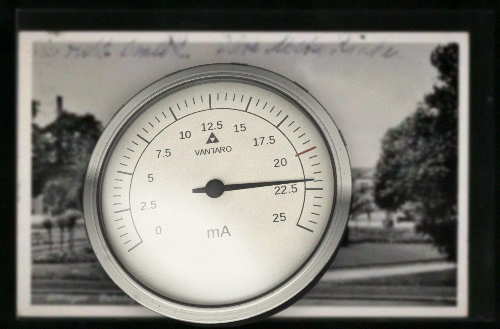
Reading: 22 mA
